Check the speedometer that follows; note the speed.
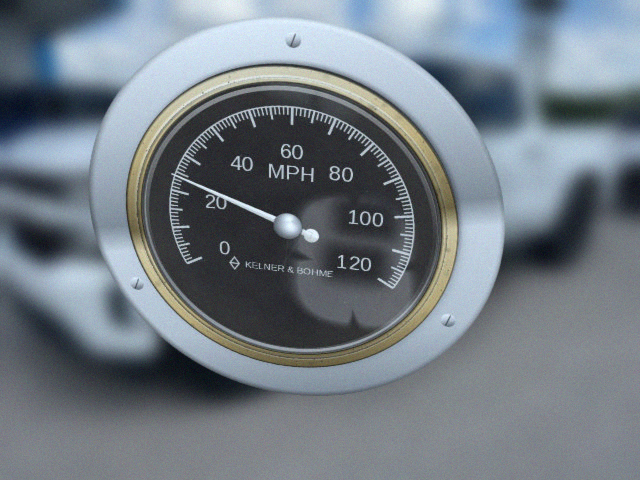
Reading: 25 mph
